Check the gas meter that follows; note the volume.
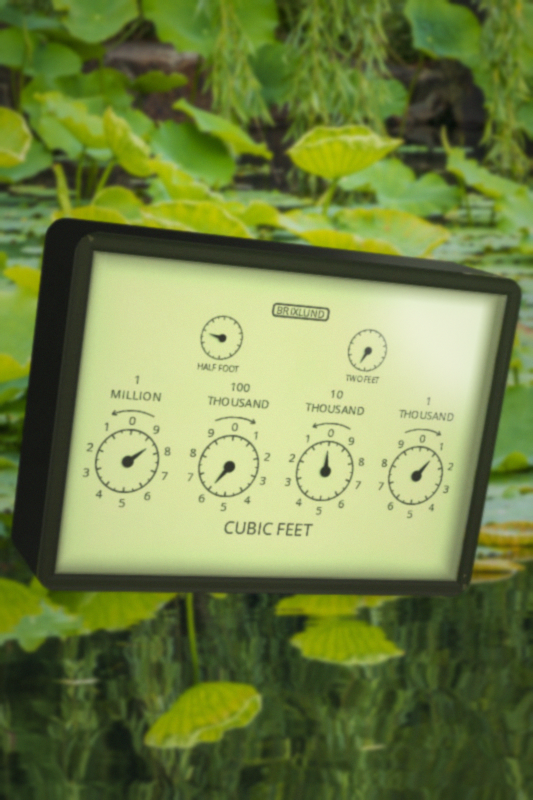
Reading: 860100 ft³
